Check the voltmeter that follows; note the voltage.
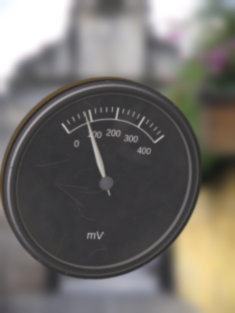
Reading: 80 mV
